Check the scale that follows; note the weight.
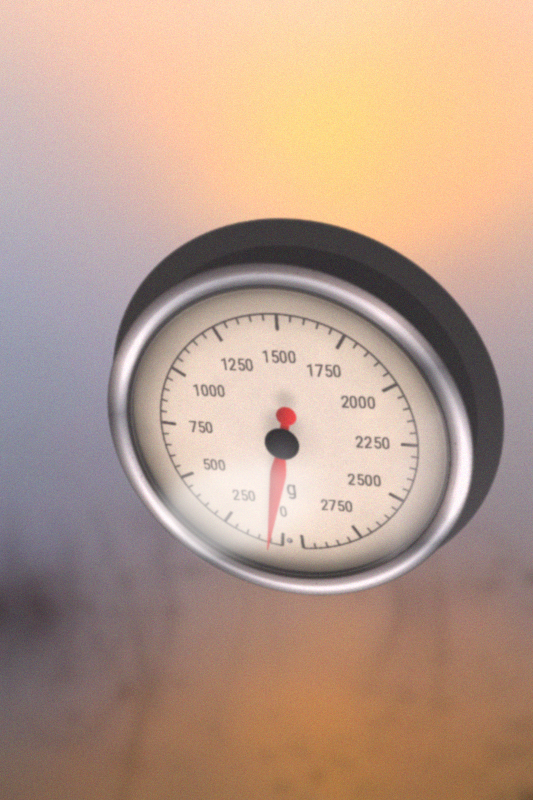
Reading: 50 g
